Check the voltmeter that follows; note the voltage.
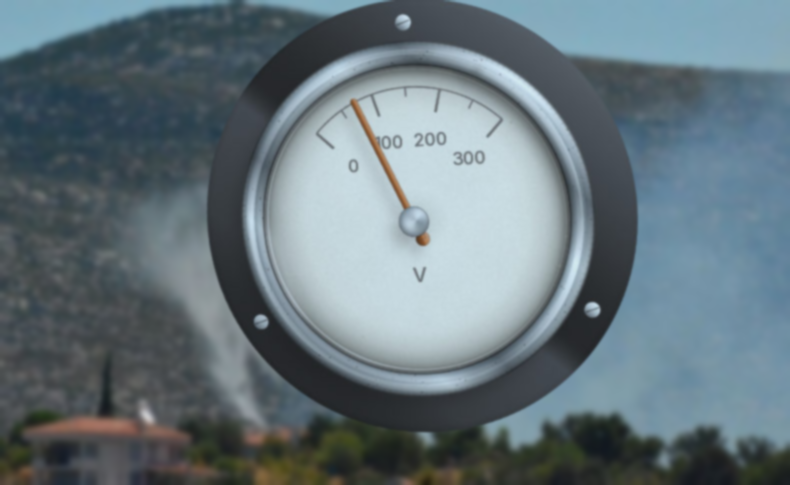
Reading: 75 V
